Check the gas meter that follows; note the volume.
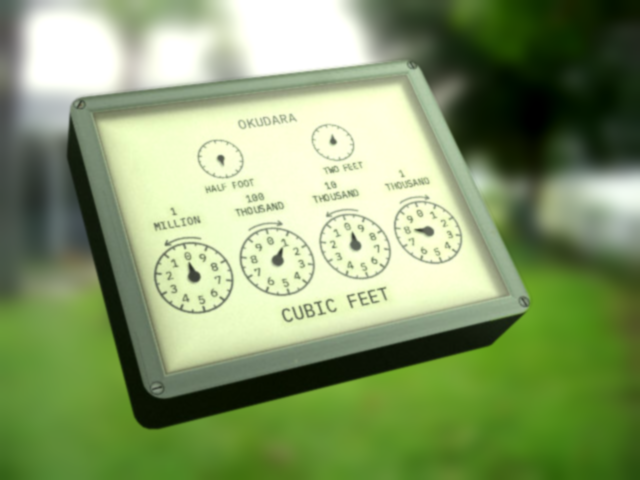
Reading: 9800 ft³
